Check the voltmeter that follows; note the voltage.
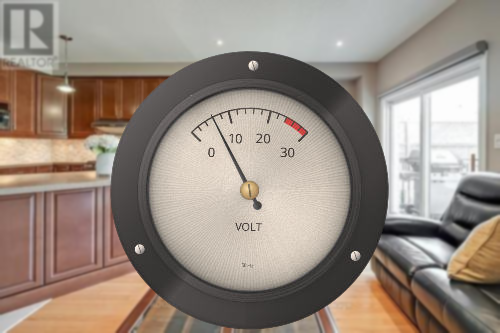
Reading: 6 V
